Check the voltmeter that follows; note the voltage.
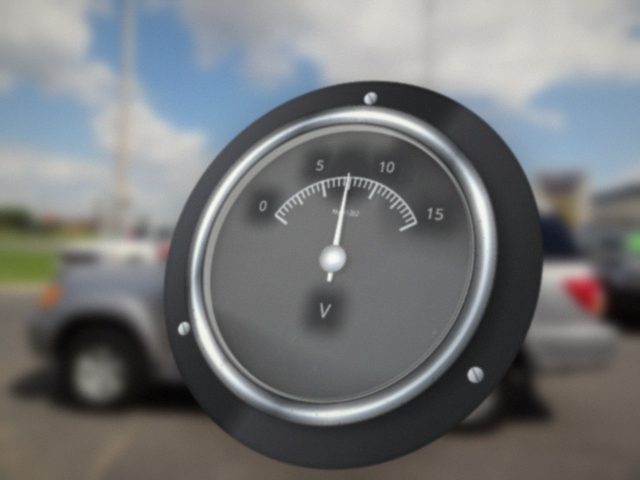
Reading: 7.5 V
